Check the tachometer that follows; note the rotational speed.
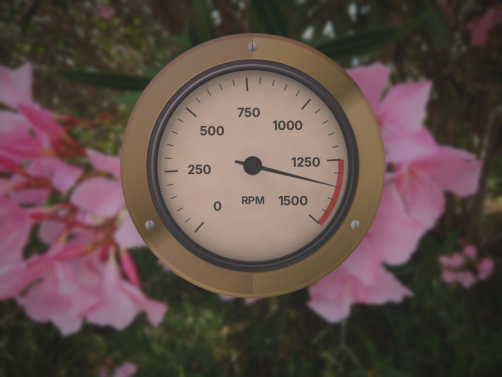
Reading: 1350 rpm
